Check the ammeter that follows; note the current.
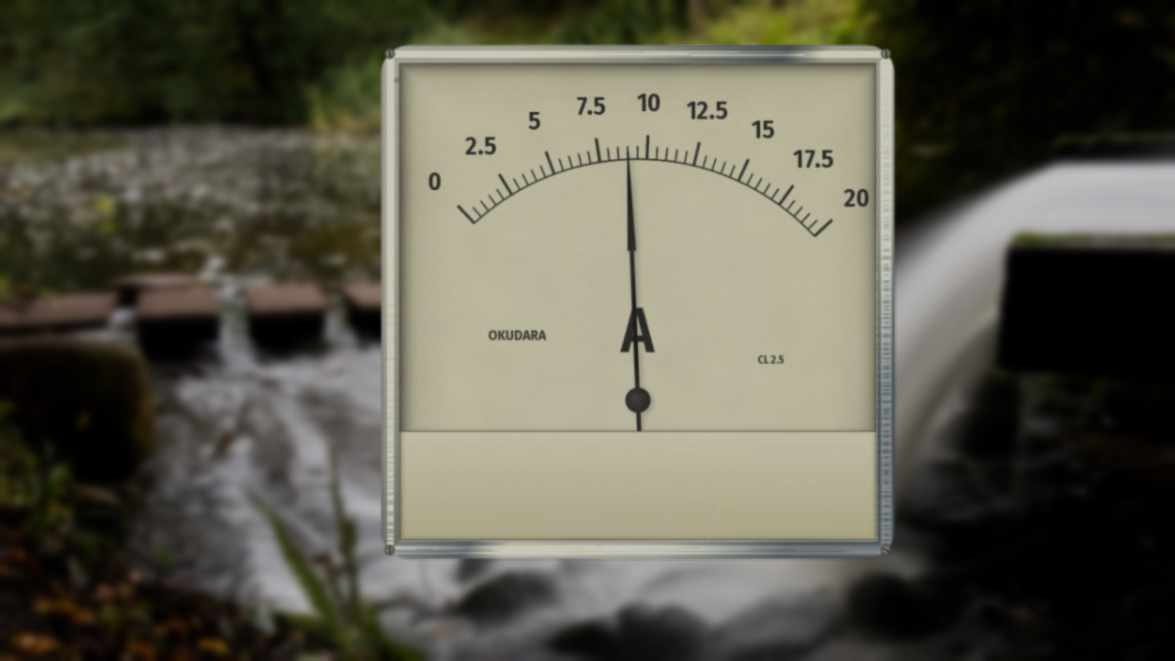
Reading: 9 A
